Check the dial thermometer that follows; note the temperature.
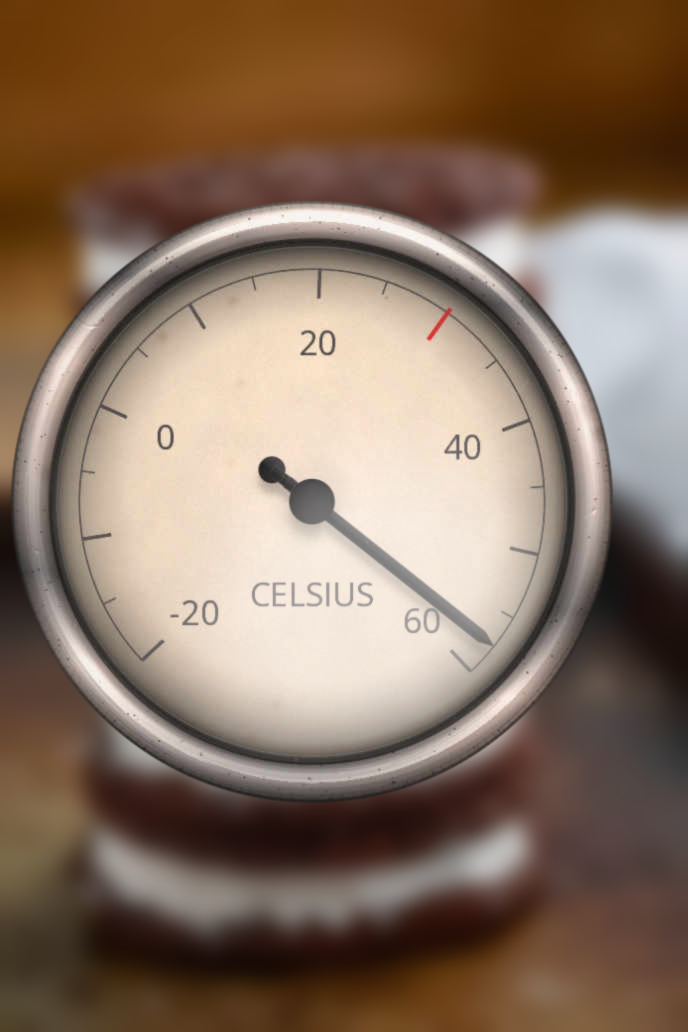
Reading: 57.5 °C
